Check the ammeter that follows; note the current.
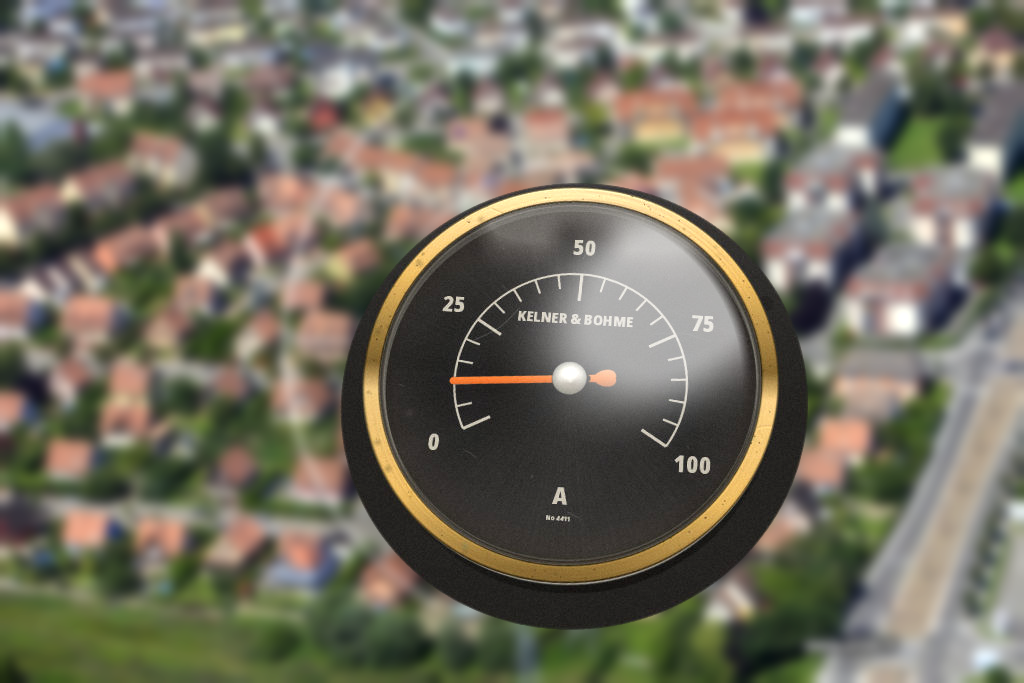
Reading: 10 A
